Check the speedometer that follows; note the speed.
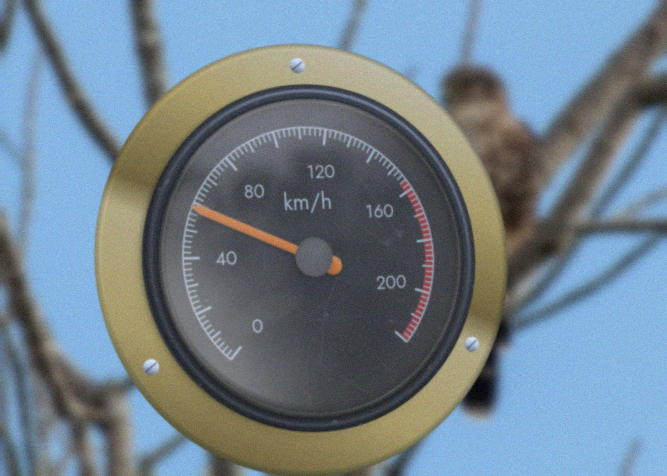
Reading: 58 km/h
